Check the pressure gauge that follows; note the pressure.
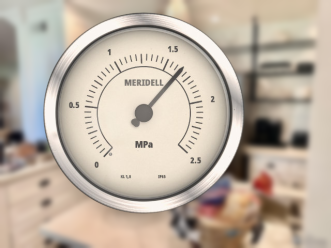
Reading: 1.65 MPa
